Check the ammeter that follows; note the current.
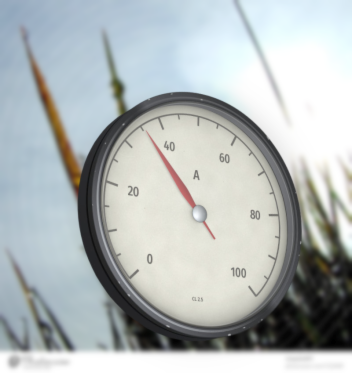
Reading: 35 A
